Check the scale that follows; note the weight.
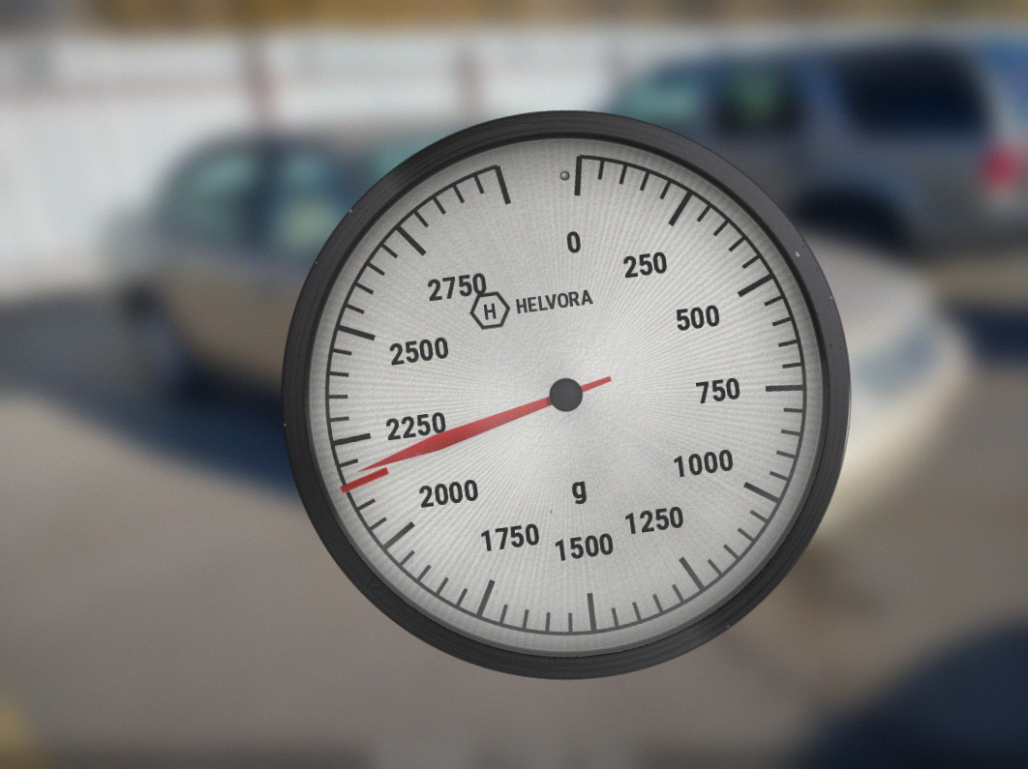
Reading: 2175 g
